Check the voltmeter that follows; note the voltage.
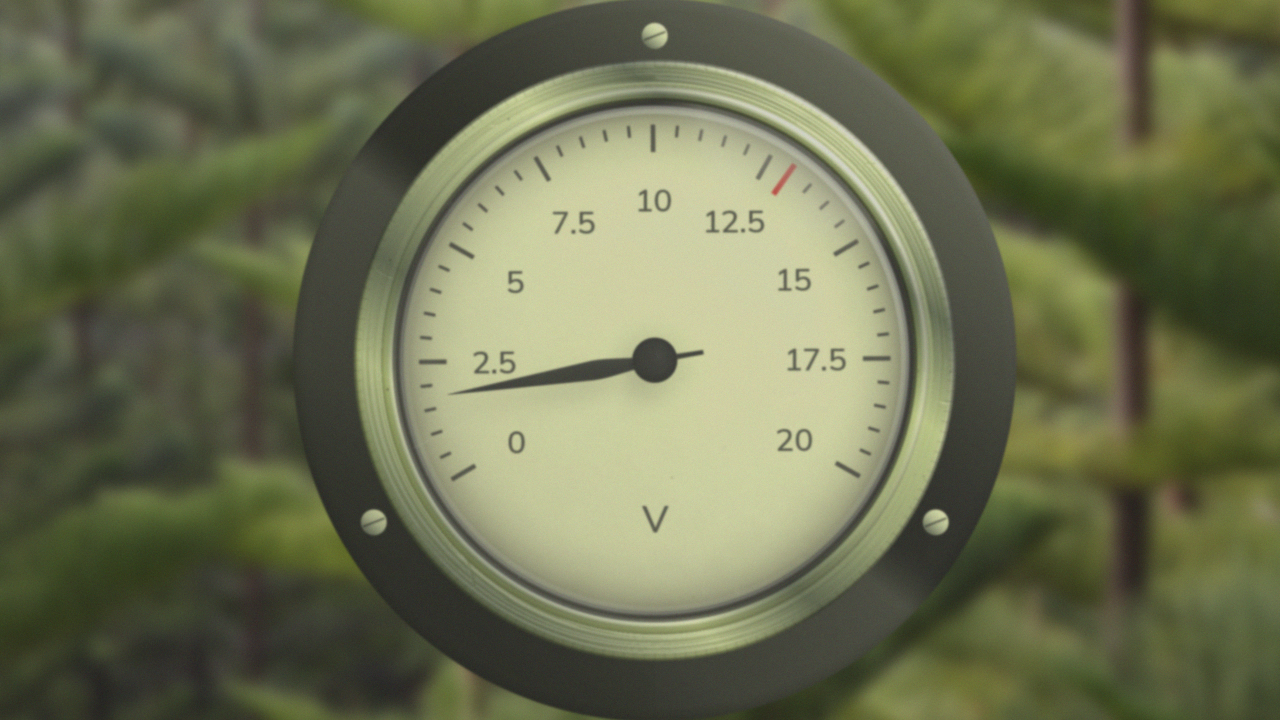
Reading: 1.75 V
